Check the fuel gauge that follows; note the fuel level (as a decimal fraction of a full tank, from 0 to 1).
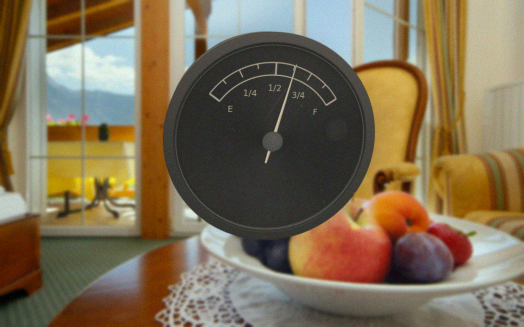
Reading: 0.625
